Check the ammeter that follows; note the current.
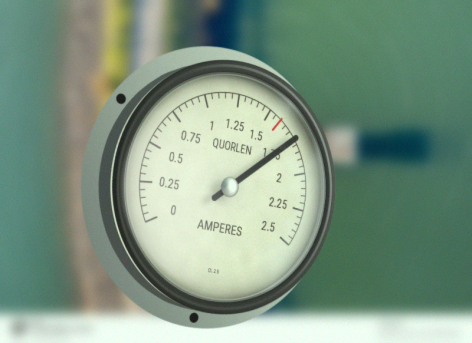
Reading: 1.75 A
